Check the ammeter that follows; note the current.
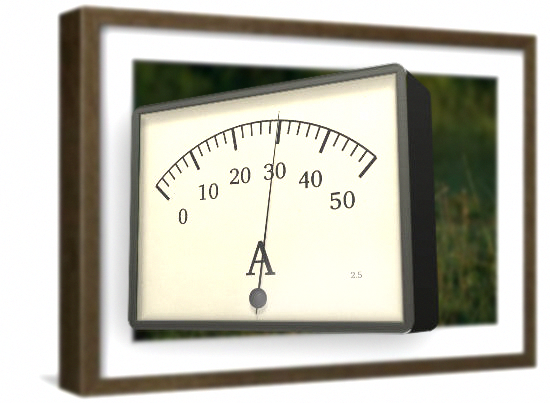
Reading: 30 A
